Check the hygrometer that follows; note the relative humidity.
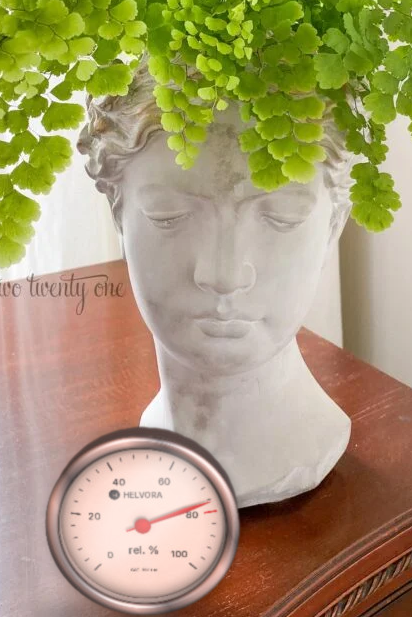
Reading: 76 %
